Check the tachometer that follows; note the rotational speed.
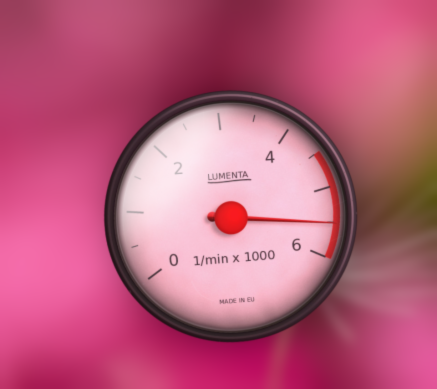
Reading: 5500 rpm
